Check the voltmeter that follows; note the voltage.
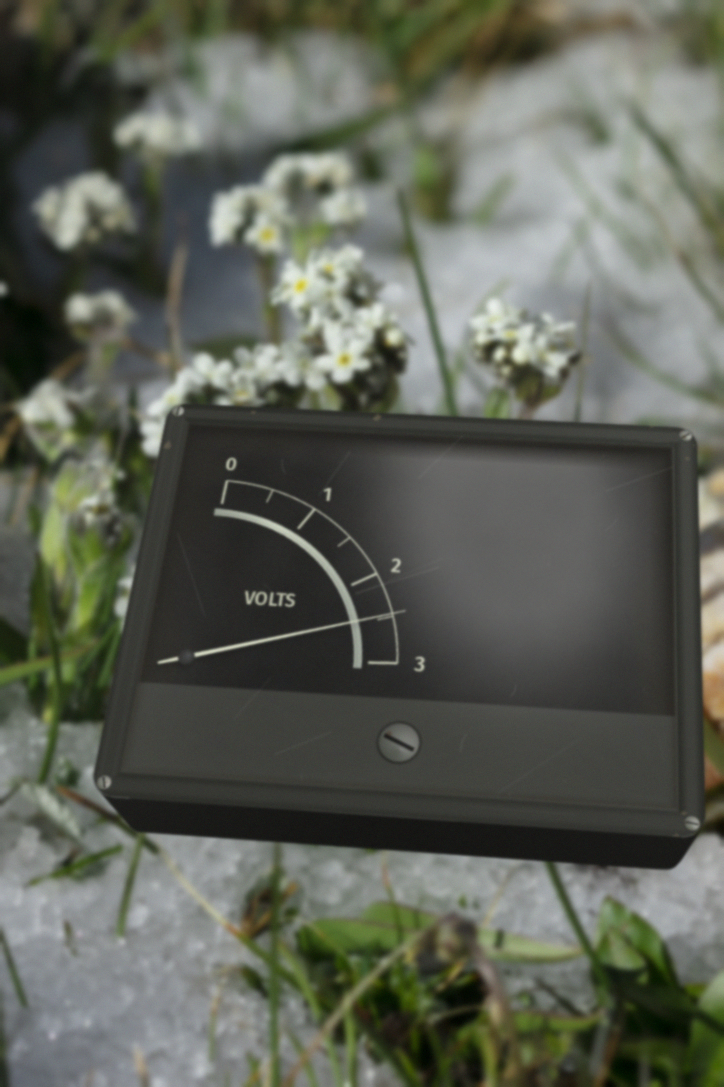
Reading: 2.5 V
